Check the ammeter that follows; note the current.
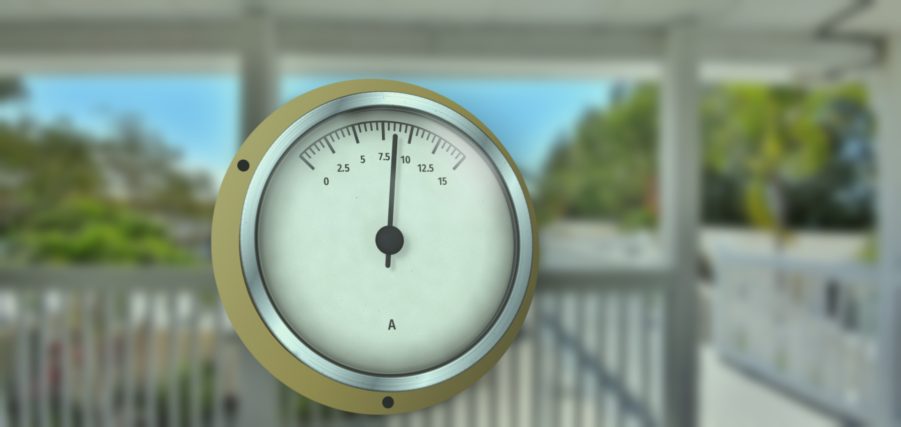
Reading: 8.5 A
